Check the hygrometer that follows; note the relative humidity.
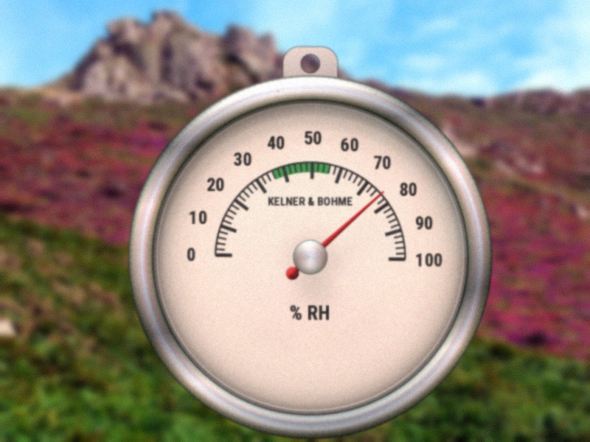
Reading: 76 %
